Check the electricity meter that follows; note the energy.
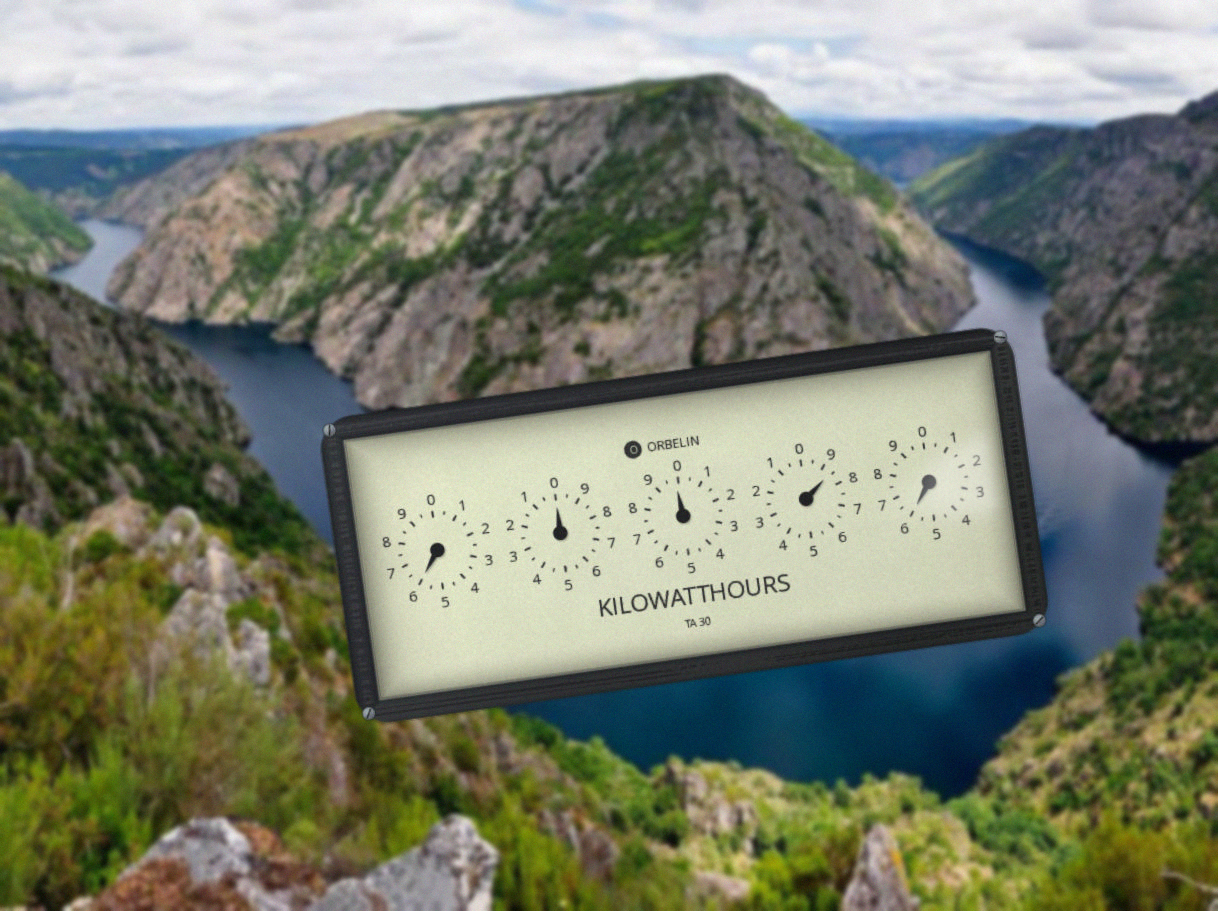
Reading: 59986 kWh
